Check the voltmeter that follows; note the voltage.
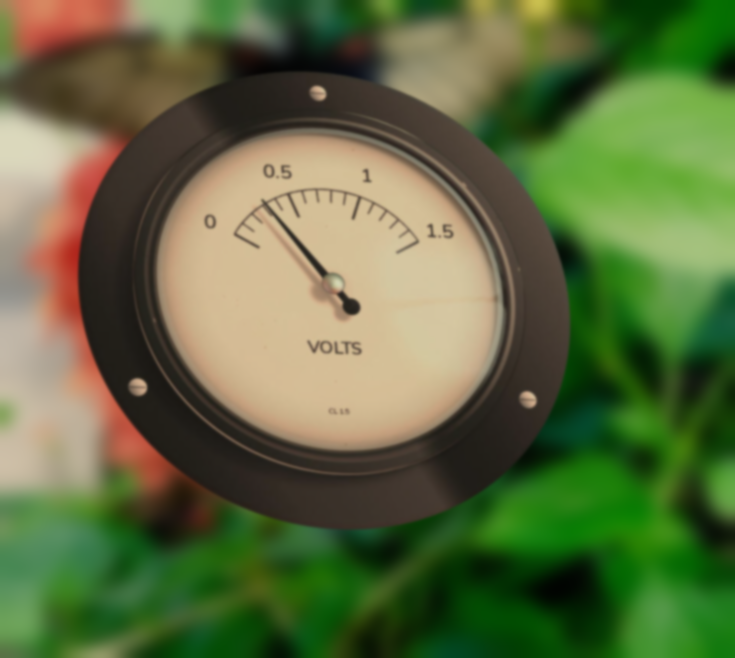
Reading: 0.3 V
